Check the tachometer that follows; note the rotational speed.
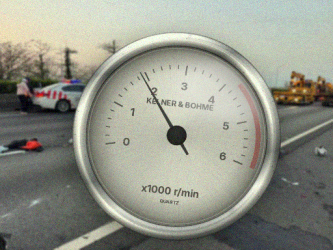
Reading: 1900 rpm
